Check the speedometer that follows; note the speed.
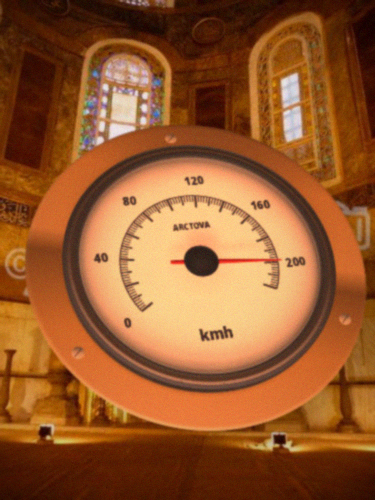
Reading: 200 km/h
